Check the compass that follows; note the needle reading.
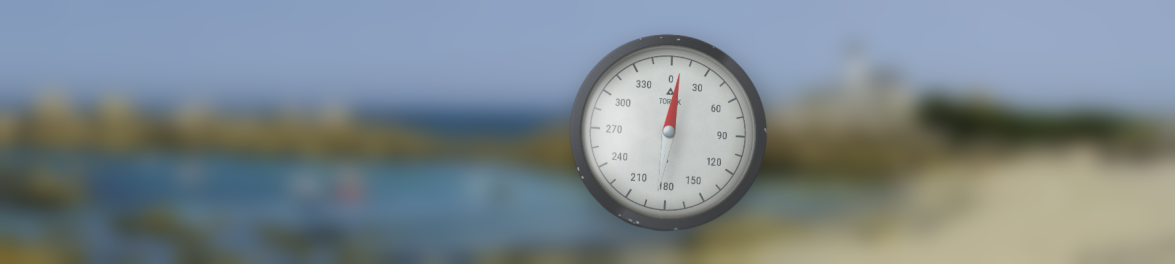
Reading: 7.5 °
